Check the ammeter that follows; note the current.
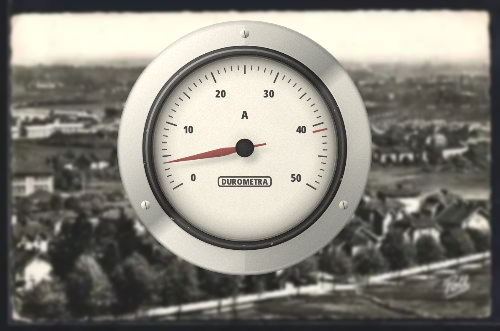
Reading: 4 A
